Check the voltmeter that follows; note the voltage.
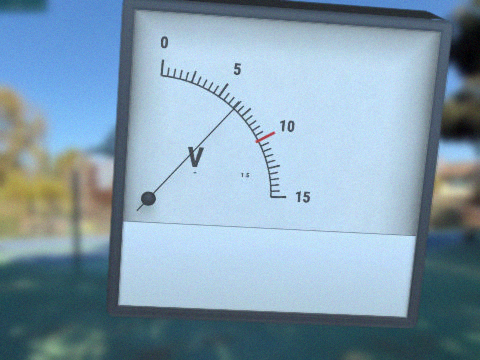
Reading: 6.5 V
